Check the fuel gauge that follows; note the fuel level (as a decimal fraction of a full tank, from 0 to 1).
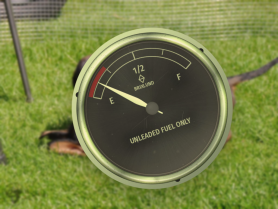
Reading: 0.125
